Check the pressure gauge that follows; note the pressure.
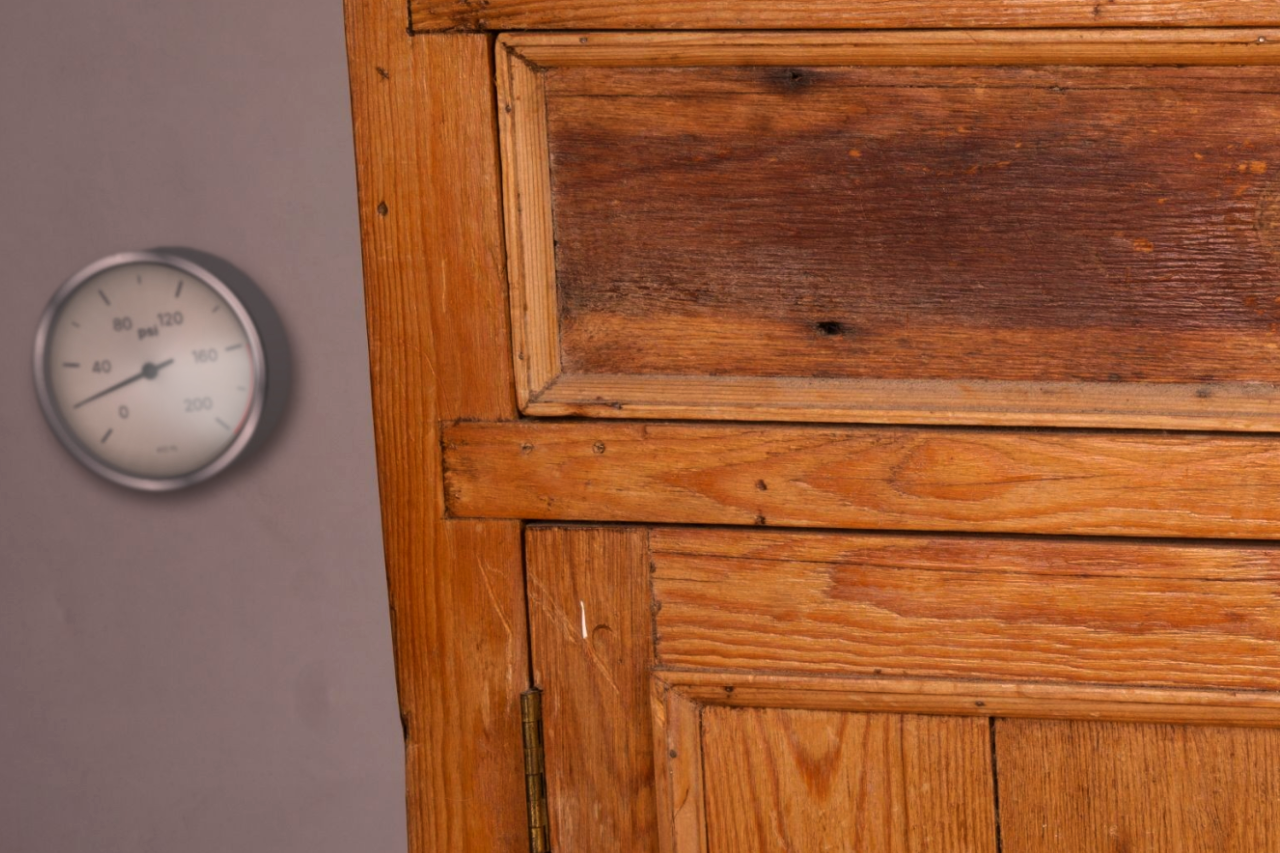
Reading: 20 psi
